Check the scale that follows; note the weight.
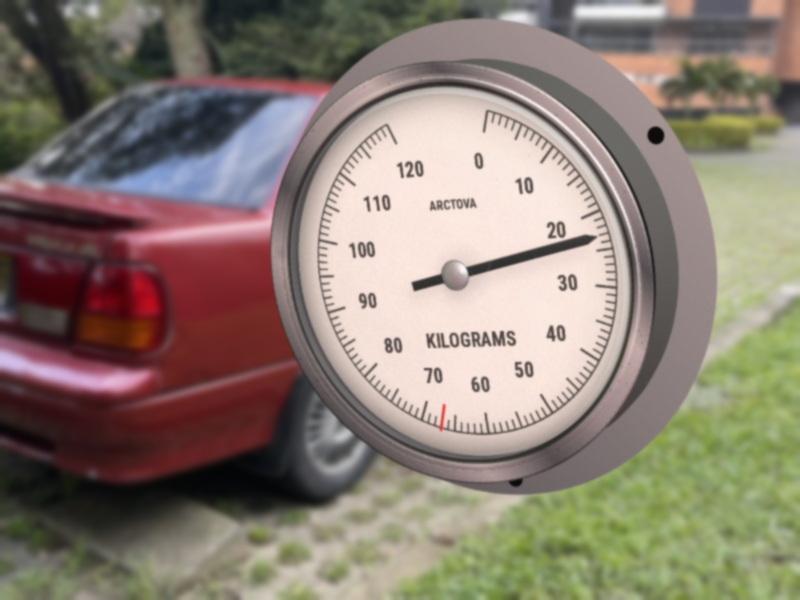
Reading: 23 kg
